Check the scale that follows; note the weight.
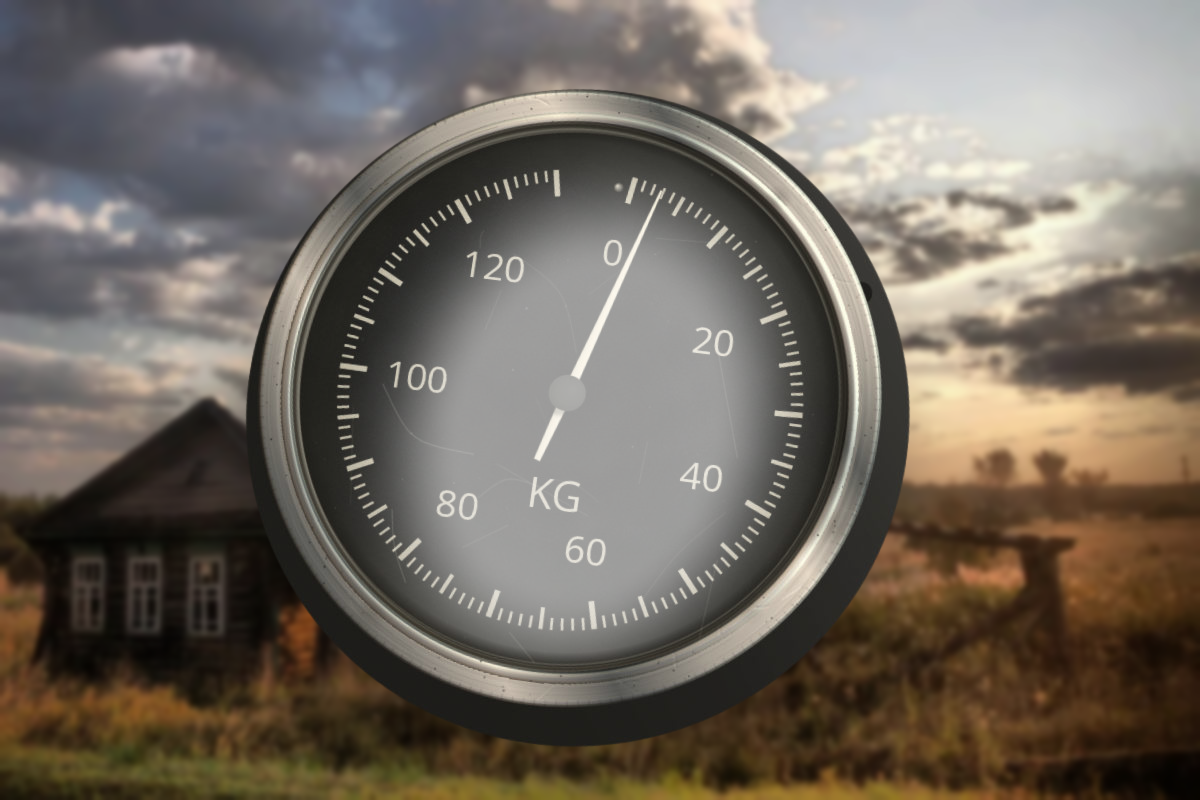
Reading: 3 kg
